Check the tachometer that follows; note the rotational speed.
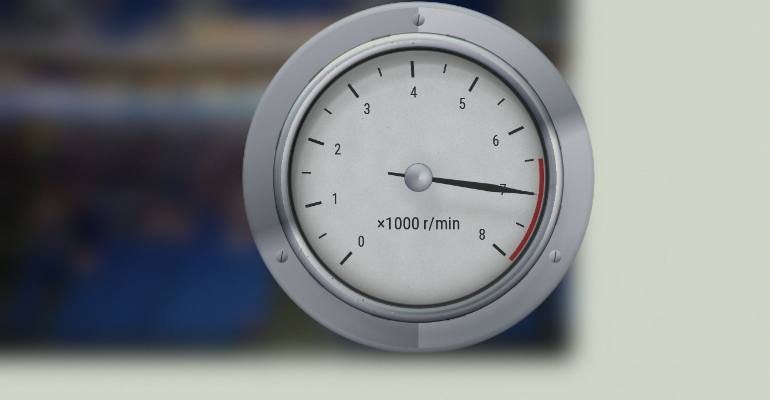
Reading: 7000 rpm
